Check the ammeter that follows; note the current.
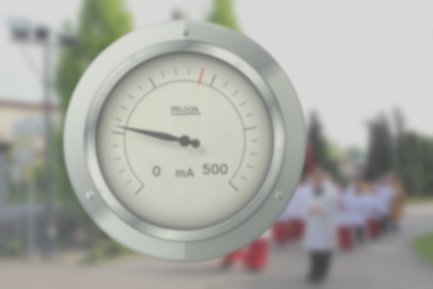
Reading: 110 mA
